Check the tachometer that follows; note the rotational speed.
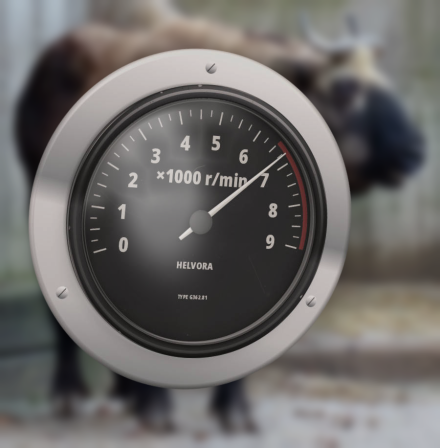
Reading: 6750 rpm
